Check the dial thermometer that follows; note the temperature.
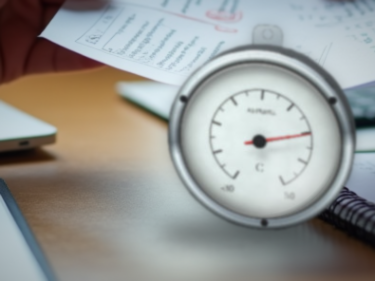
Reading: 30 °C
